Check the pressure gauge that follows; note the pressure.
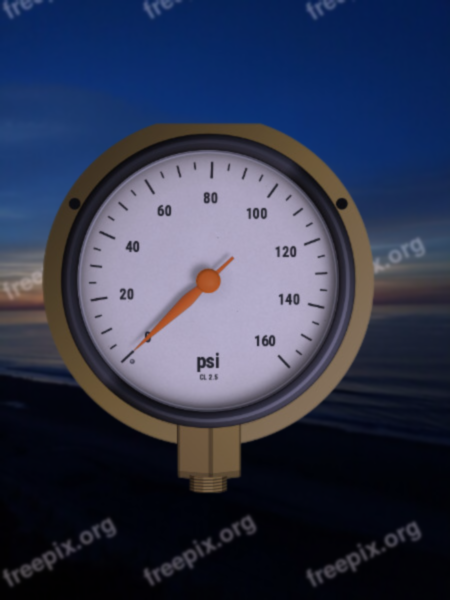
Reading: 0 psi
